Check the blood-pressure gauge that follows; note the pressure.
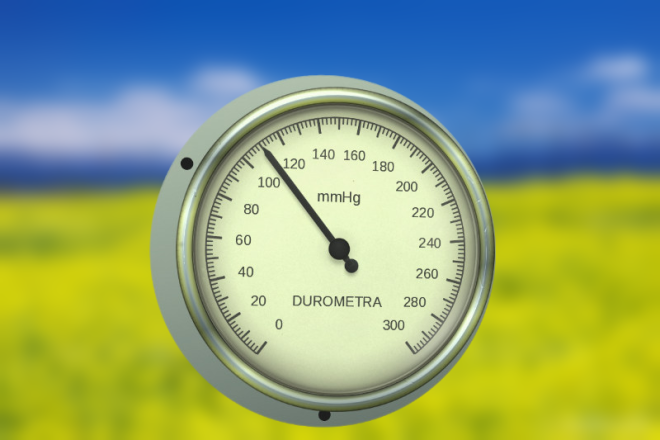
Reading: 110 mmHg
